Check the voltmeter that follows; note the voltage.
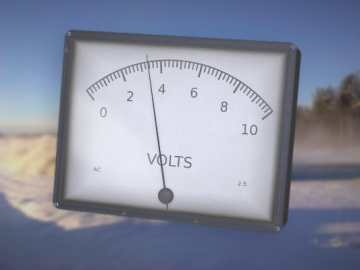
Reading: 3.4 V
